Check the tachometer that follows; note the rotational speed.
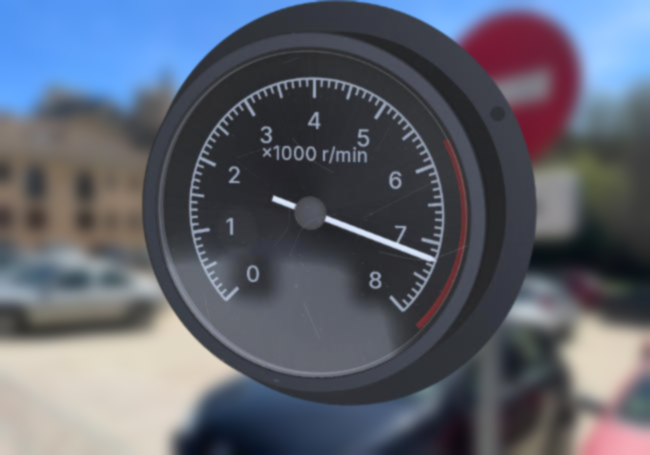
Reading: 7200 rpm
